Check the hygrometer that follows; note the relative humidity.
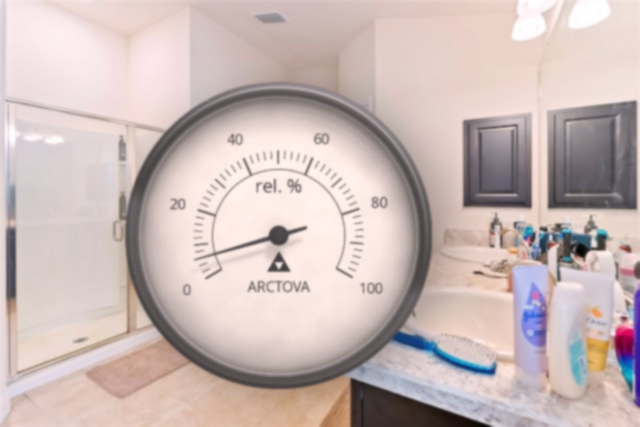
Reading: 6 %
